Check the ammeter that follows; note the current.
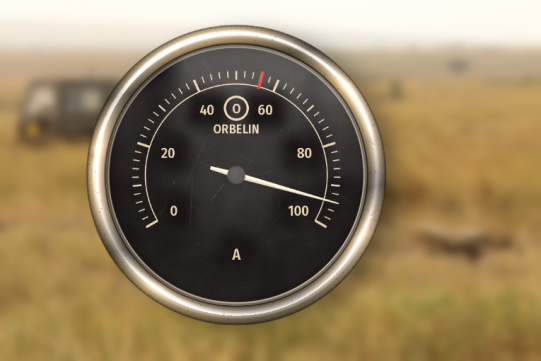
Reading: 94 A
